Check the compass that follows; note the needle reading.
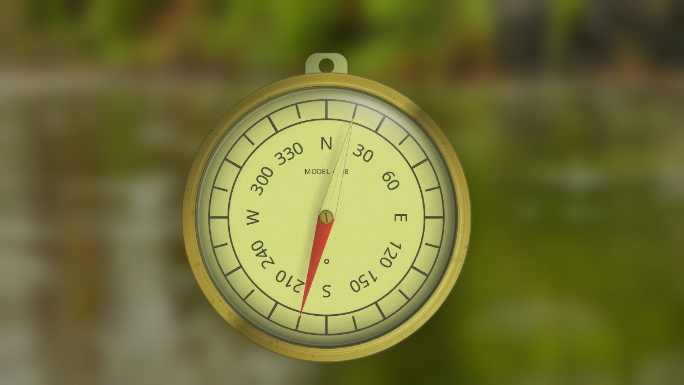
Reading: 195 °
